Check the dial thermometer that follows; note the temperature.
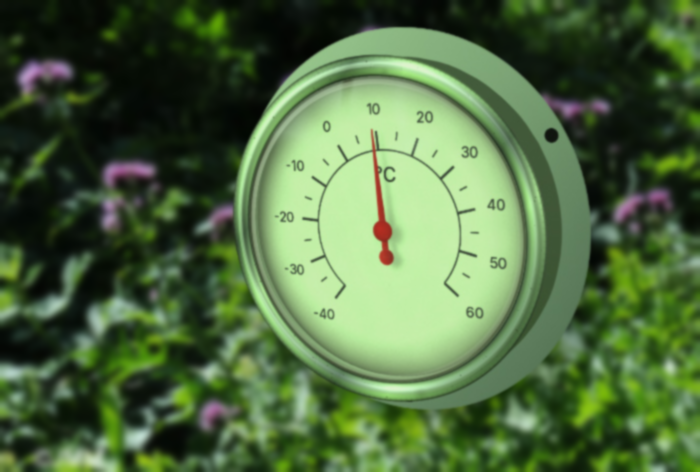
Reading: 10 °C
